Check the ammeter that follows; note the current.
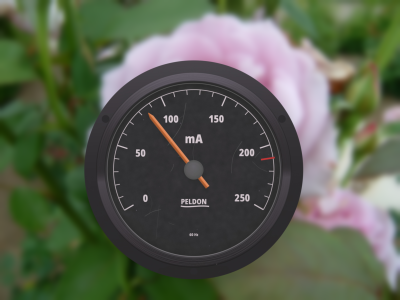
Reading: 85 mA
